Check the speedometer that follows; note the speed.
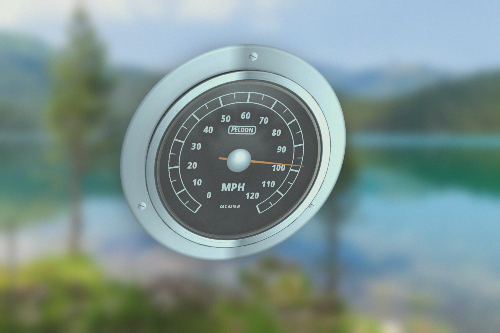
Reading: 97.5 mph
